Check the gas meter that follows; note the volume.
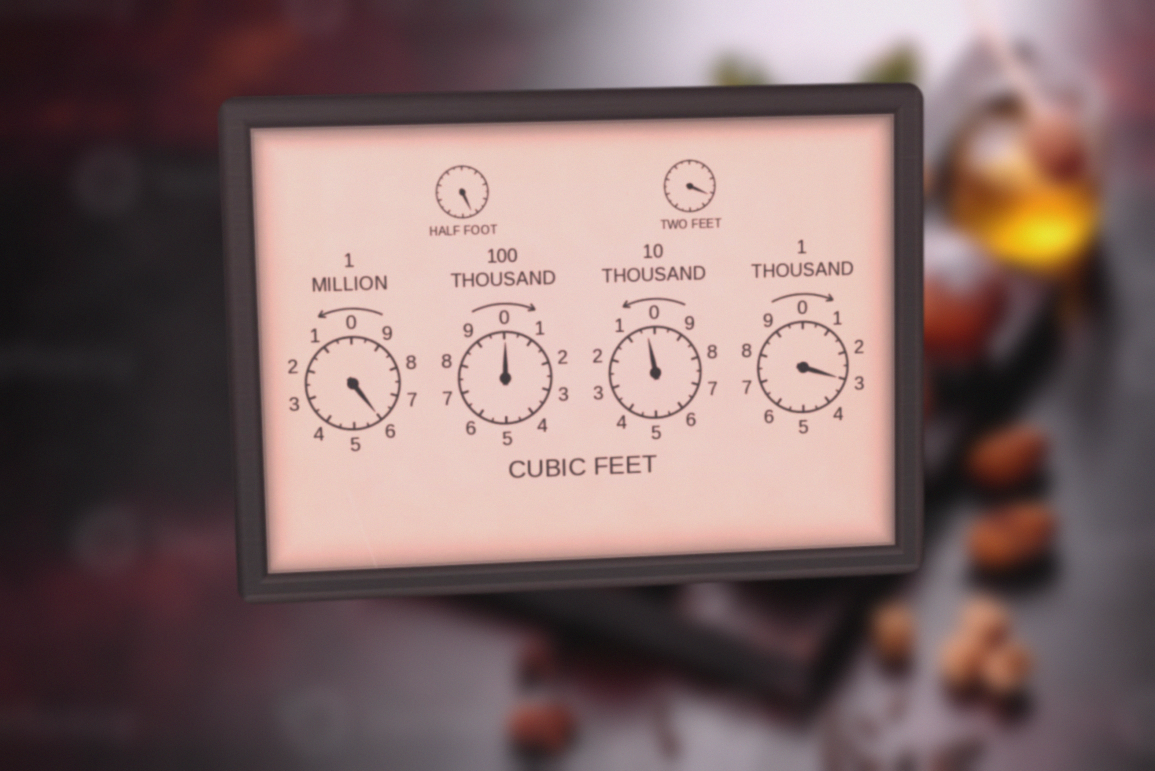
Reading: 600300 ft³
